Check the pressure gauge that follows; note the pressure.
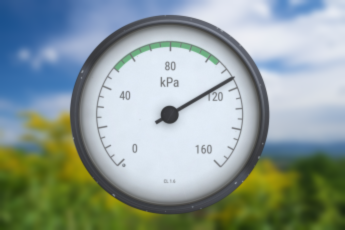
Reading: 115 kPa
